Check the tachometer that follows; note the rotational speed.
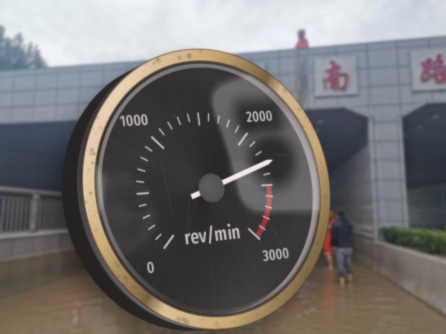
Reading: 2300 rpm
